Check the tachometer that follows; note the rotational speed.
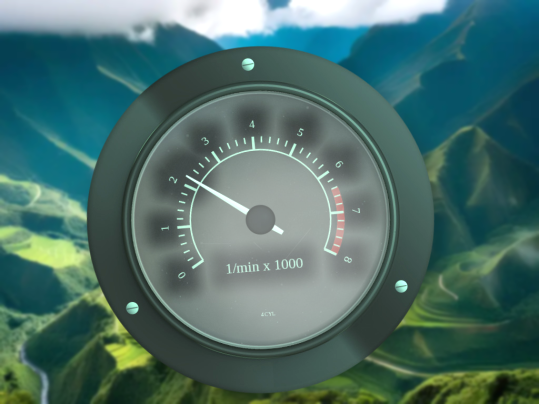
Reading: 2200 rpm
